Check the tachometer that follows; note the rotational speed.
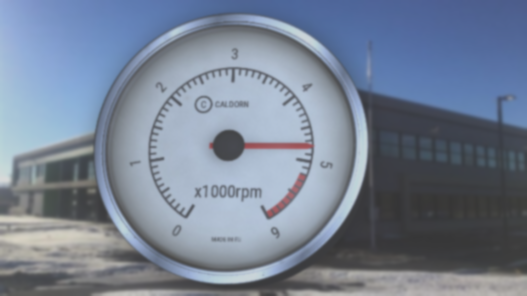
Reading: 4800 rpm
